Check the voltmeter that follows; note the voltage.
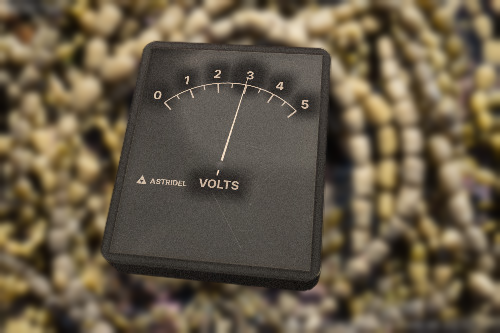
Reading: 3 V
